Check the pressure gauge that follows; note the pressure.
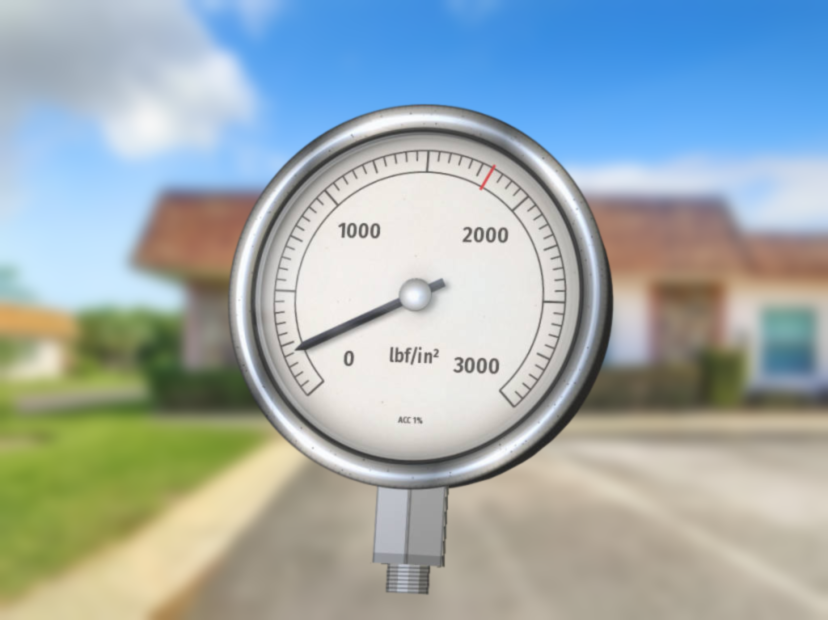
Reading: 200 psi
